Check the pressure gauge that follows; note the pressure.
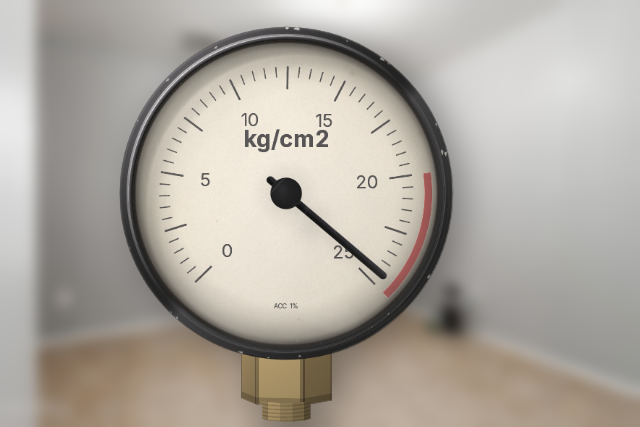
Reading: 24.5 kg/cm²
